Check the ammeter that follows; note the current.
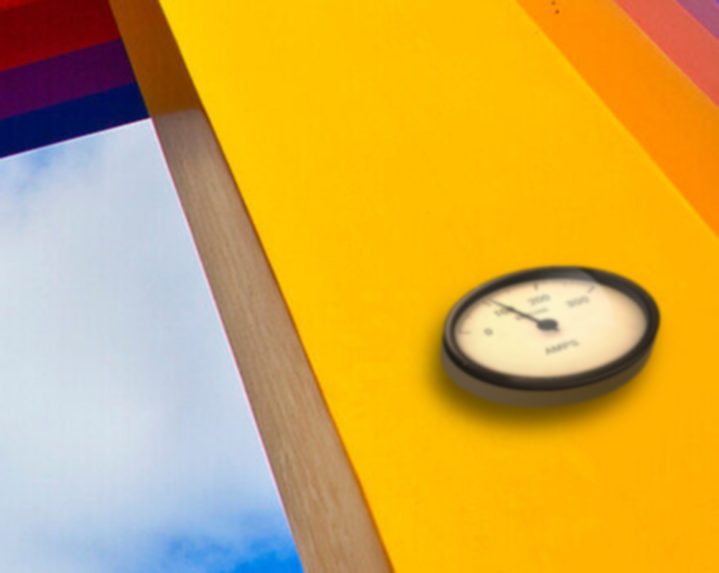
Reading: 100 A
